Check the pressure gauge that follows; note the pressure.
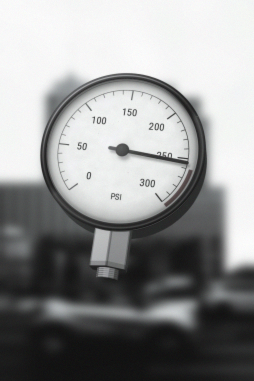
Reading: 255 psi
